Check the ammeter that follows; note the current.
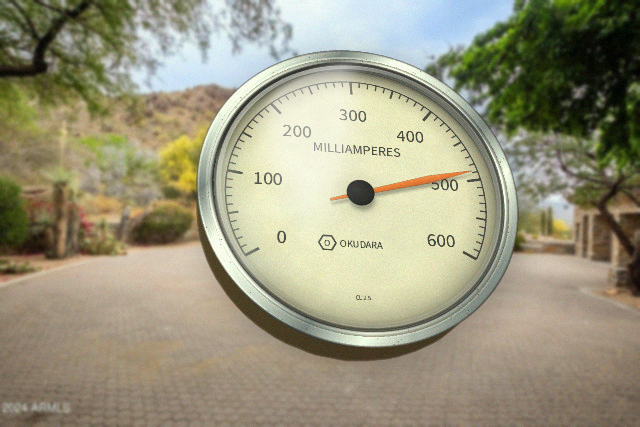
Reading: 490 mA
